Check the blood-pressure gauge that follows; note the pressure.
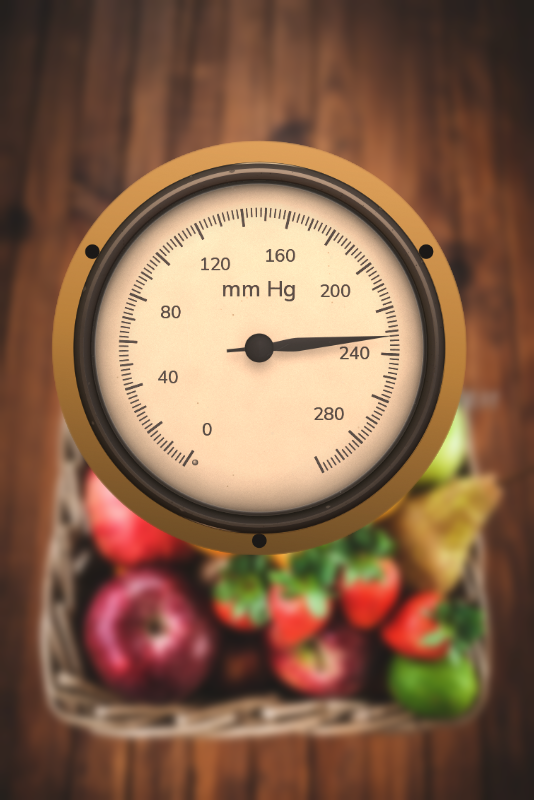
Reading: 232 mmHg
